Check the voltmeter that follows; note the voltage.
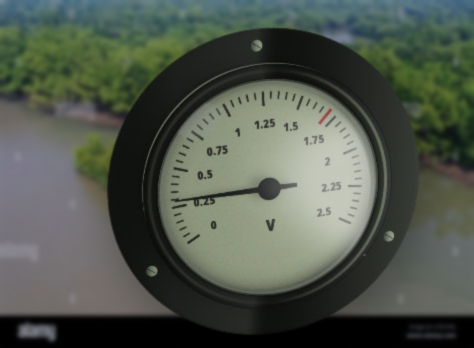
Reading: 0.3 V
